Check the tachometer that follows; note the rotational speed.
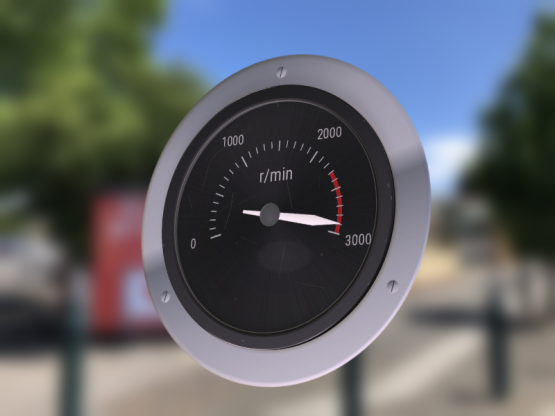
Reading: 2900 rpm
